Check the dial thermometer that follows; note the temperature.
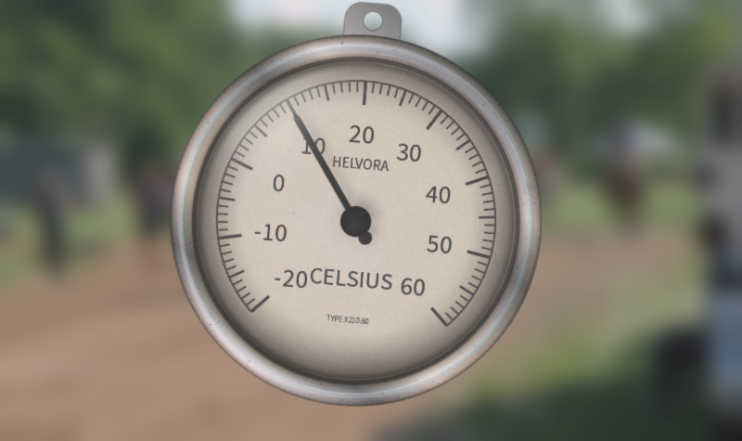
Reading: 10 °C
